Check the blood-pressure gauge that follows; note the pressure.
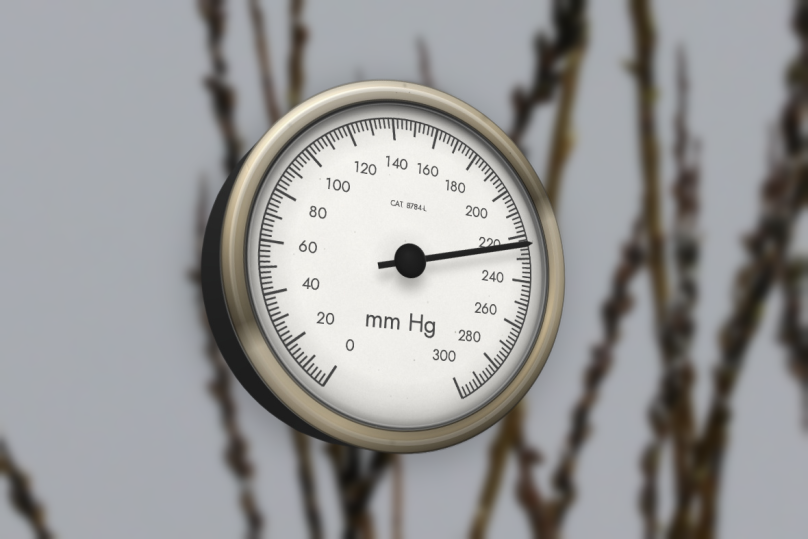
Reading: 224 mmHg
